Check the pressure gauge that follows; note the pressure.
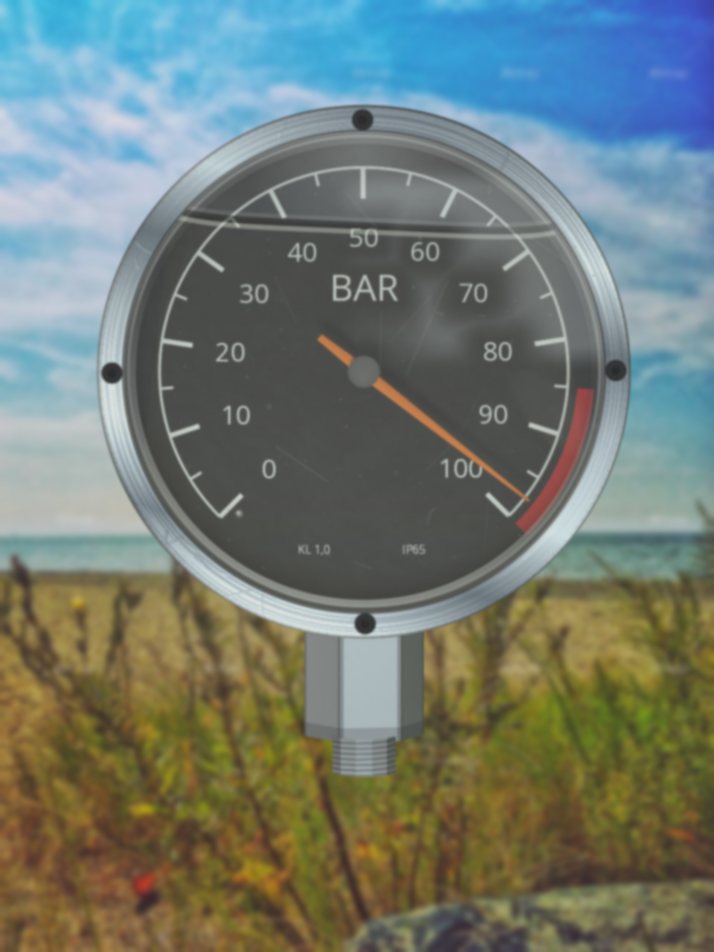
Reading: 97.5 bar
